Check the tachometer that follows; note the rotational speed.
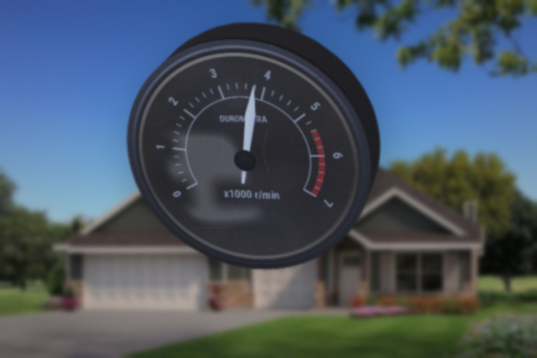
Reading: 3800 rpm
